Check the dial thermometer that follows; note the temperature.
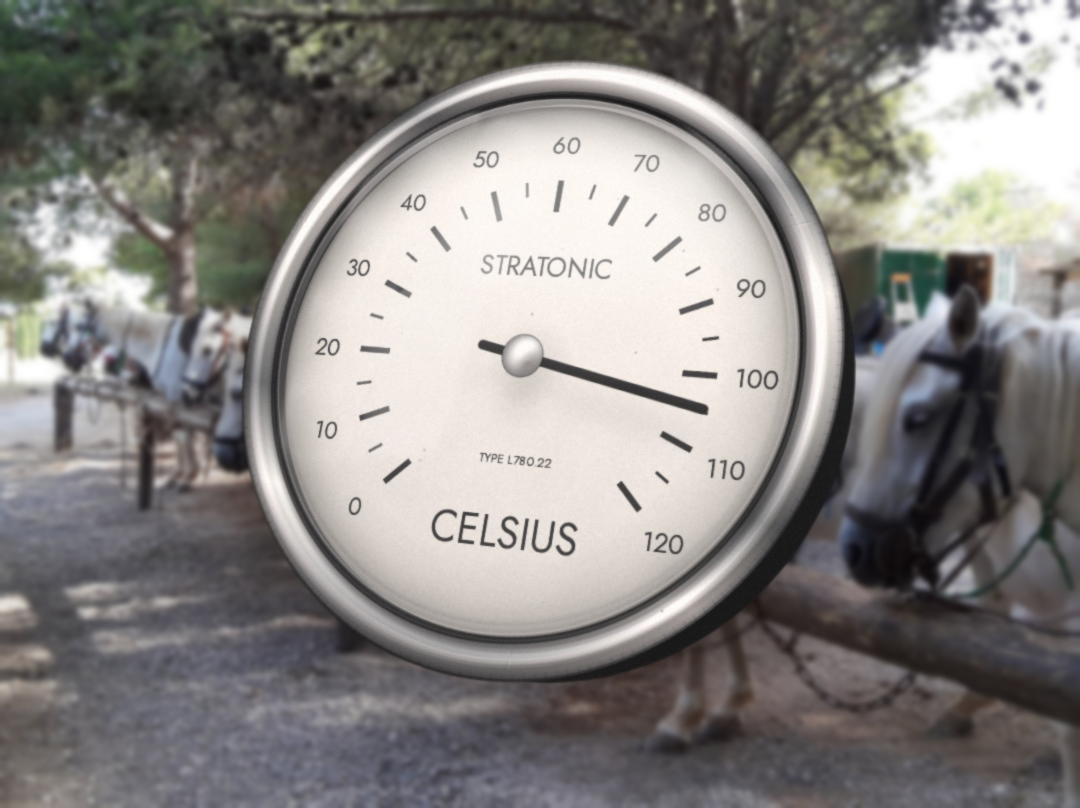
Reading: 105 °C
